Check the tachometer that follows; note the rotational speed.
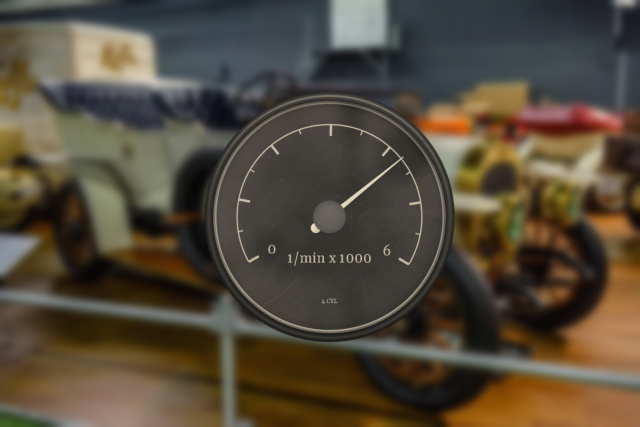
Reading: 4250 rpm
